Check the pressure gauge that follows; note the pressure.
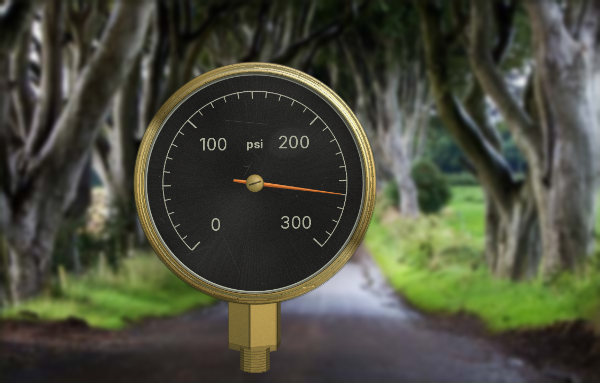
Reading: 260 psi
